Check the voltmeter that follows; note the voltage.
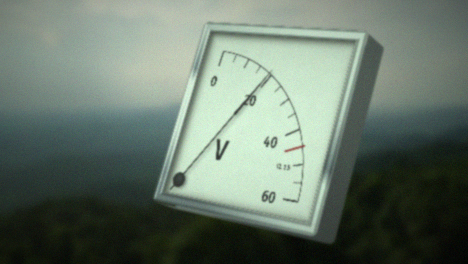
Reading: 20 V
